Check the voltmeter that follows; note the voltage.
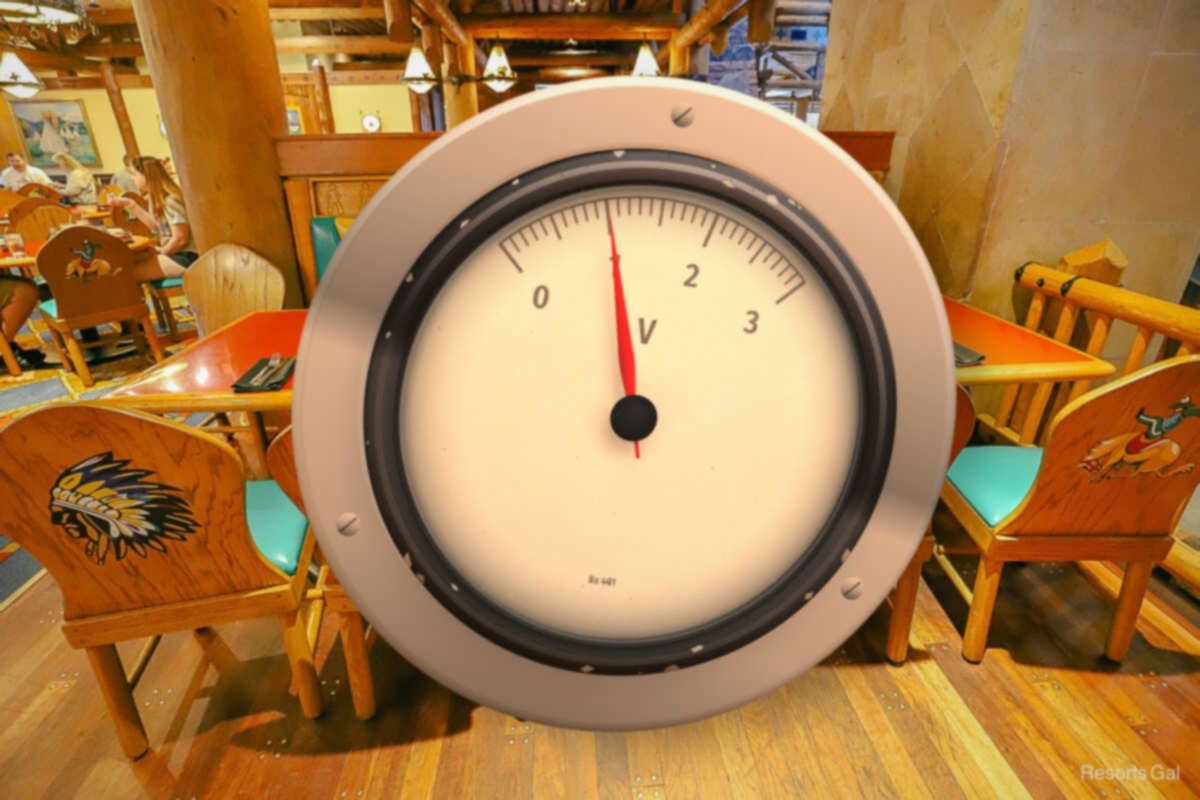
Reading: 1 V
